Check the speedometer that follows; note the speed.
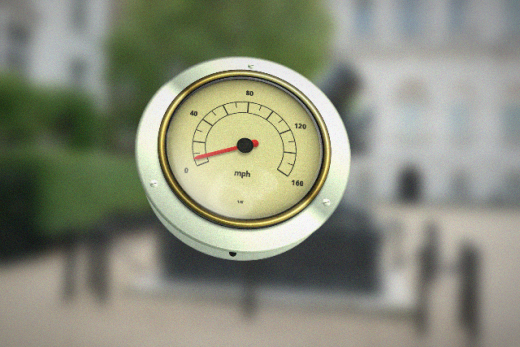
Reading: 5 mph
